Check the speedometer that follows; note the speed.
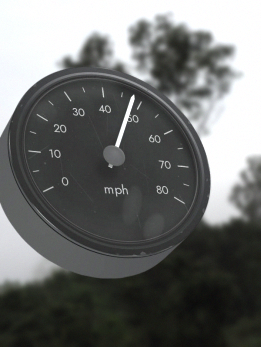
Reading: 47.5 mph
